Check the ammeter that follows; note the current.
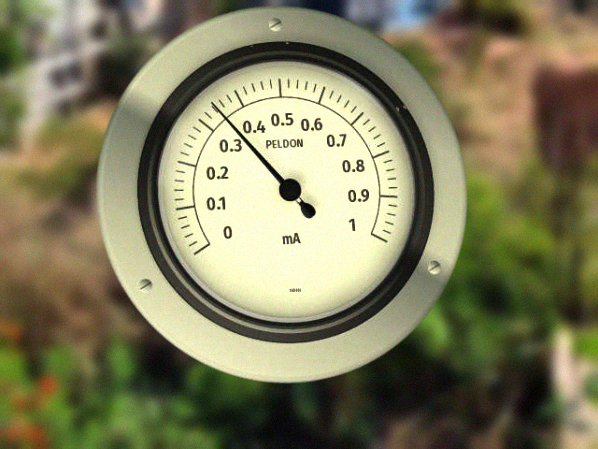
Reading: 0.34 mA
